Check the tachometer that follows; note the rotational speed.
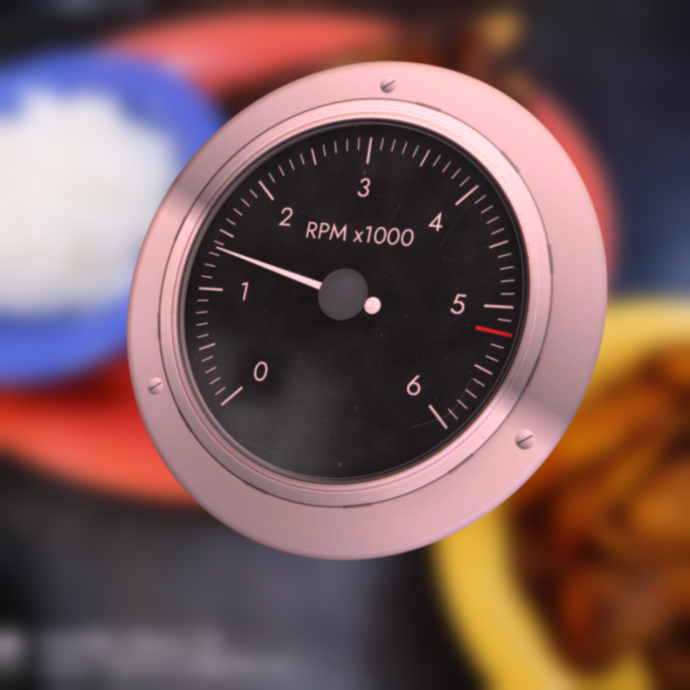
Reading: 1350 rpm
